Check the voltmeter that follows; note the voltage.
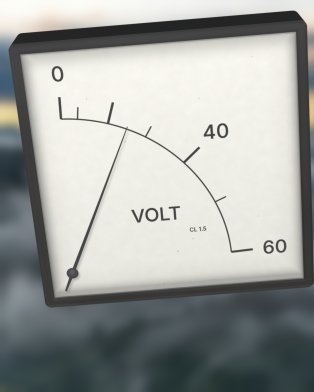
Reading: 25 V
